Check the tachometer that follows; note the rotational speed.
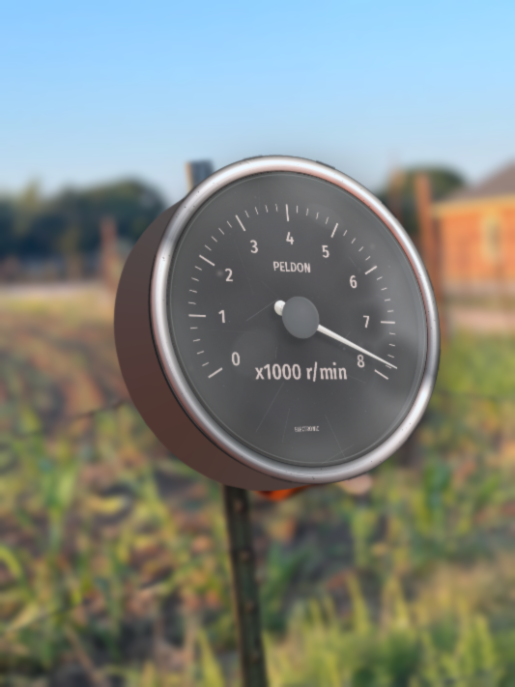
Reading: 7800 rpm
